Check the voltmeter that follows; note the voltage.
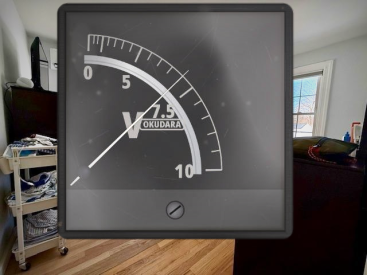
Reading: 7 V
